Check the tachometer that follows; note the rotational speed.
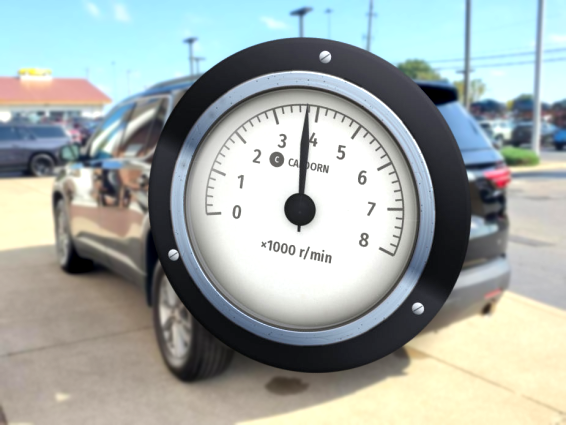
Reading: 3800 rpm
